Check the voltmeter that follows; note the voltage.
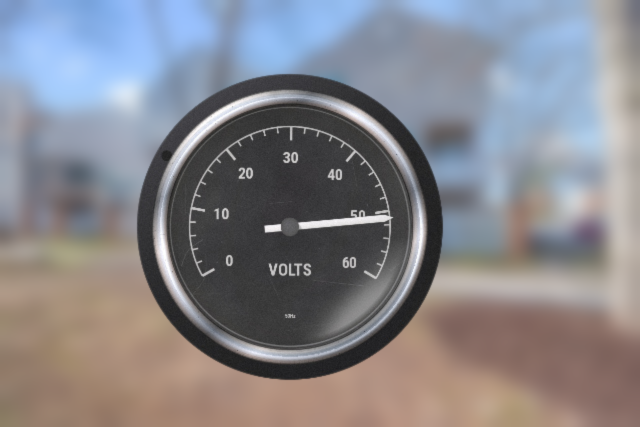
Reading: 51 V
